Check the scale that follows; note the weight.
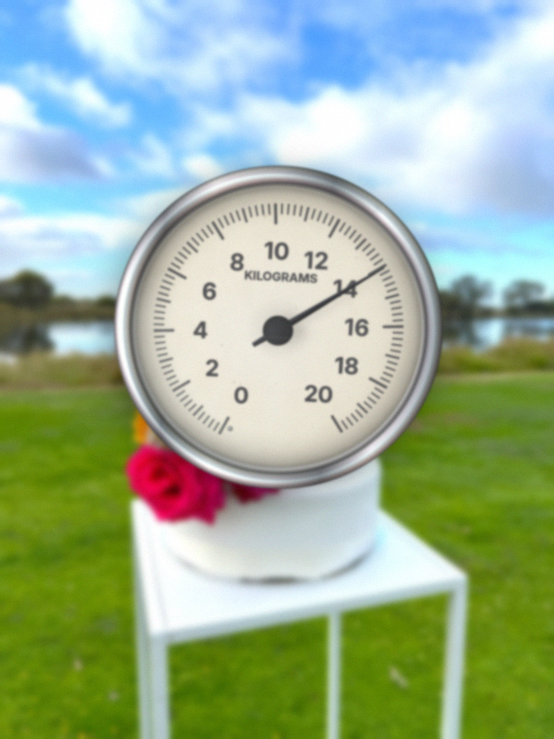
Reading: 14 kg
